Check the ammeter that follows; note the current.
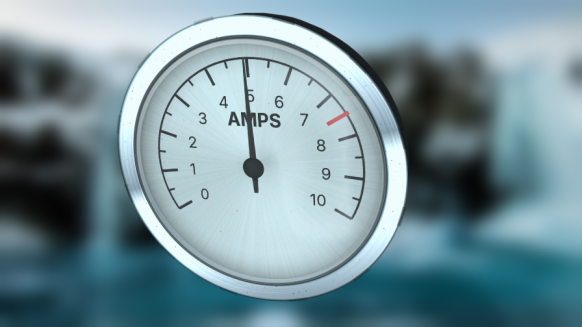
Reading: 5 A
